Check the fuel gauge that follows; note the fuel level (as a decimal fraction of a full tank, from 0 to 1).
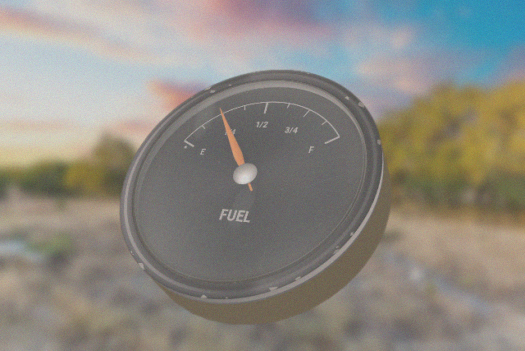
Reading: 0.25
